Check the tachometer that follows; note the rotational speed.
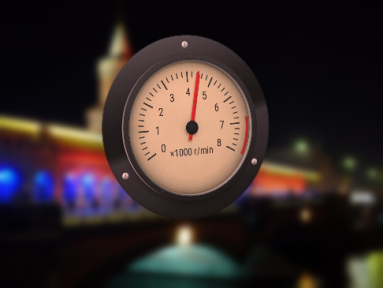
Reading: 4400 rpm
